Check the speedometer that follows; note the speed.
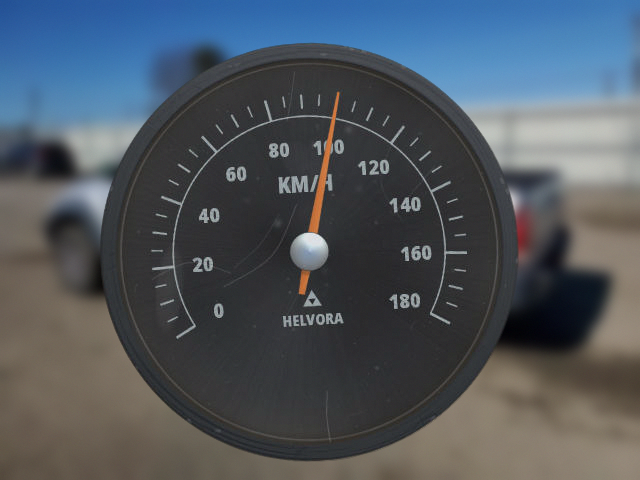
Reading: 100 km/h
